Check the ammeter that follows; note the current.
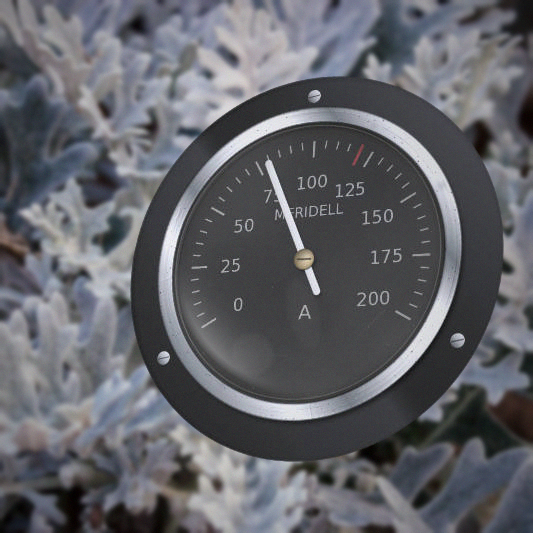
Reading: 80 A
